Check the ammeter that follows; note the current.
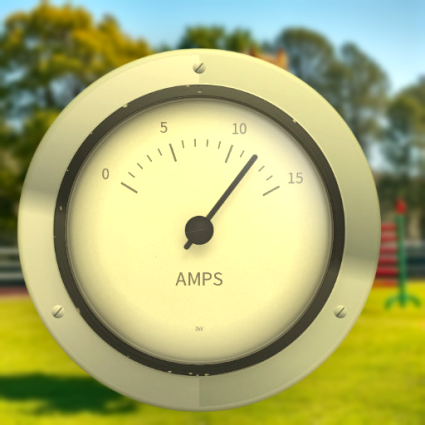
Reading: 12 A
